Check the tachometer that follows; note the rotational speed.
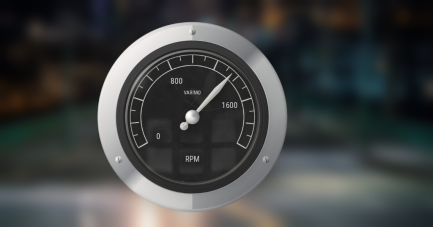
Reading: 1350 rpm
